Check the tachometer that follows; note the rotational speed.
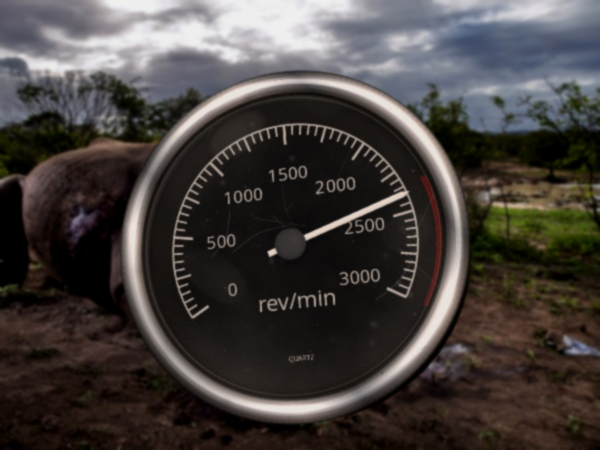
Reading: 2400 rpm
